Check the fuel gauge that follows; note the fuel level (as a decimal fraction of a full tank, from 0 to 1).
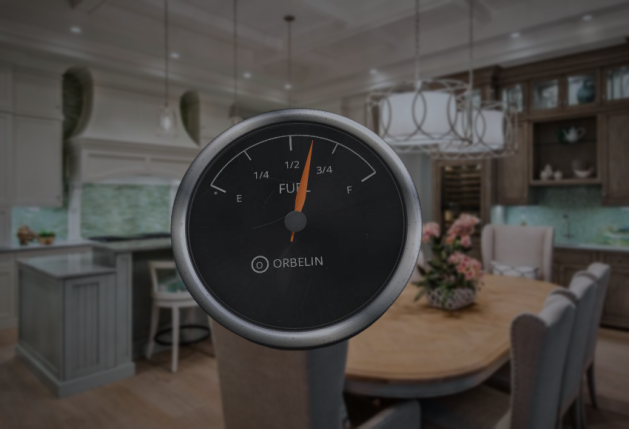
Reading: 0.625
